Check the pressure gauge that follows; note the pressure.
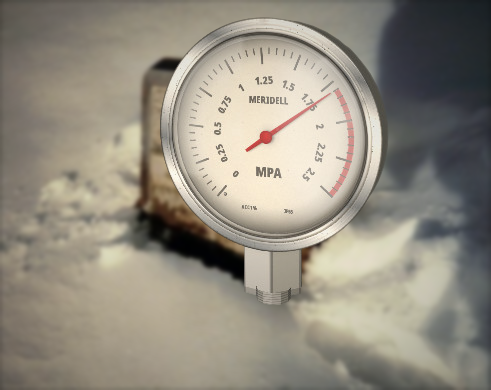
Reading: 1.8 MPa
